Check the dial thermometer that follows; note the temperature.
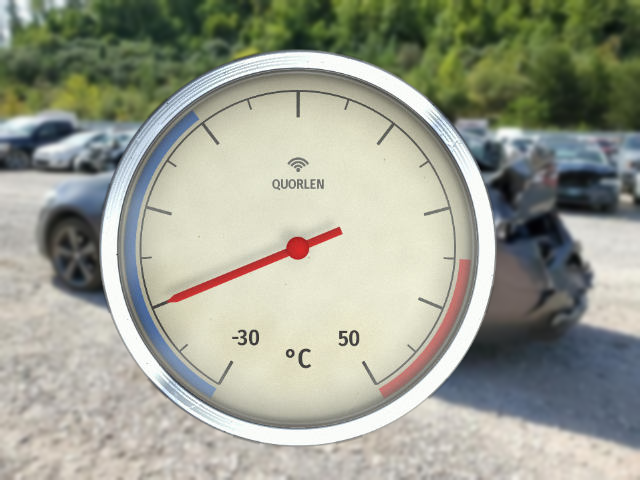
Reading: -20 °C
